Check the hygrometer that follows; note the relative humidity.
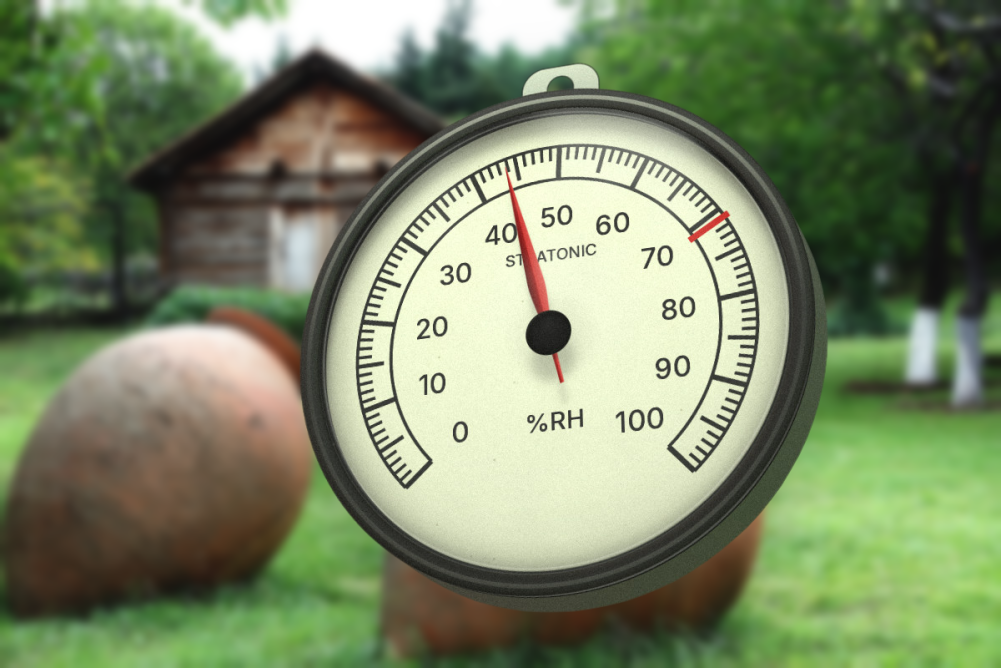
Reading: 44 %
